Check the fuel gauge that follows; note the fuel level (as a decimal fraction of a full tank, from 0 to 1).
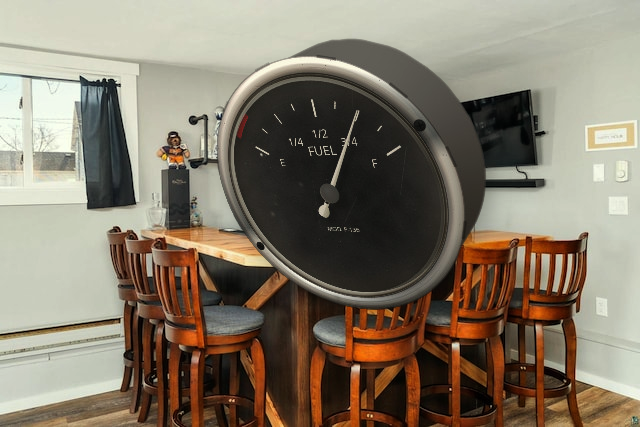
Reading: 0.75
